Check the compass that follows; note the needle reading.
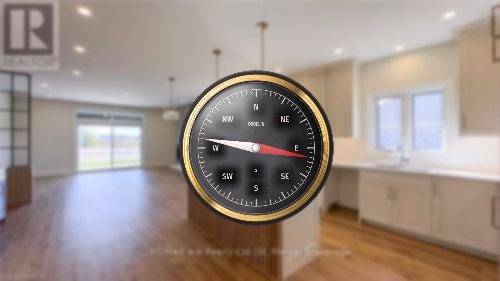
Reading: 100 °
